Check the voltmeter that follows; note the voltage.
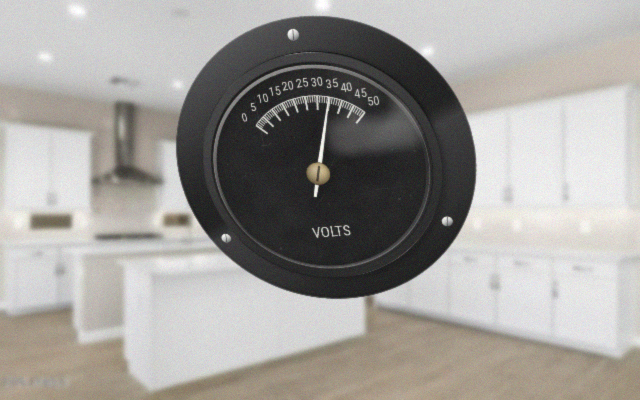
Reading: 35 V
